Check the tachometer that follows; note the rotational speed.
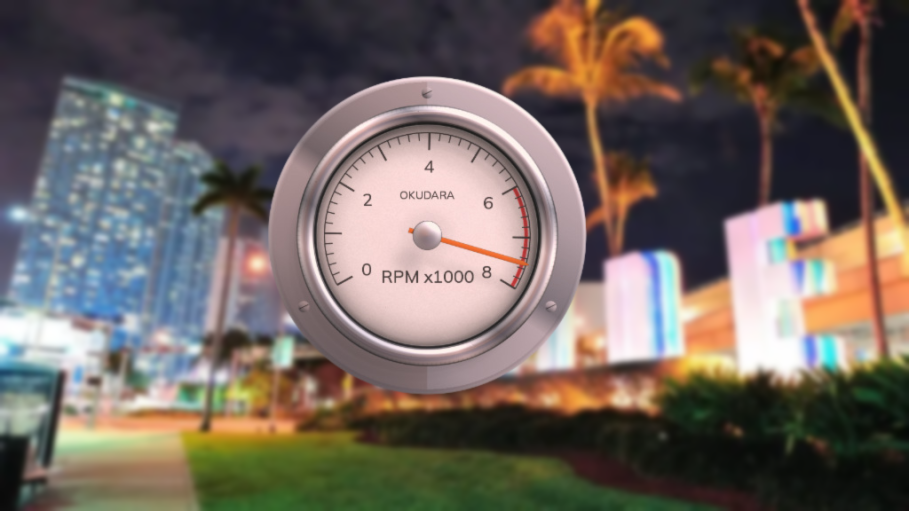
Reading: 7500 rpm
